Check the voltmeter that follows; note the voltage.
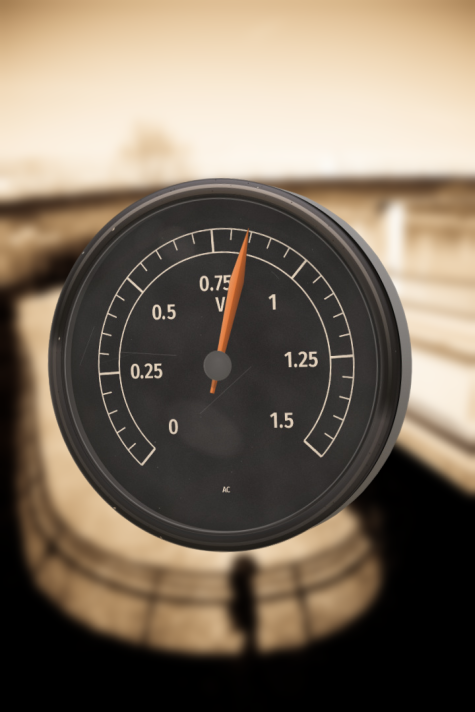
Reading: 0.85 V
